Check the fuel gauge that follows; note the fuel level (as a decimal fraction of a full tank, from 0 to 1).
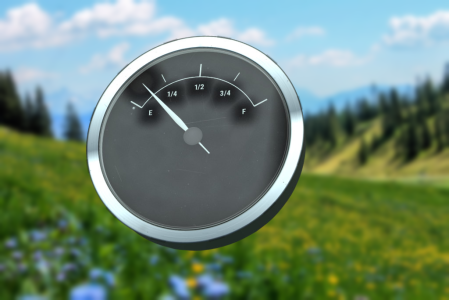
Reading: 0.125
